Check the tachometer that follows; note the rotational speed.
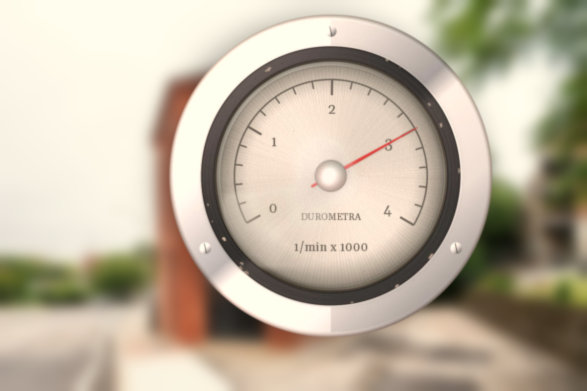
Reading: 3000 rpm
